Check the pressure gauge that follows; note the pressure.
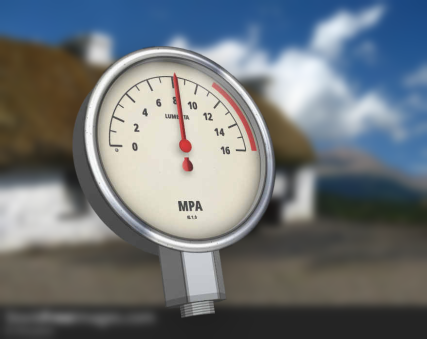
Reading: 8 MPa
